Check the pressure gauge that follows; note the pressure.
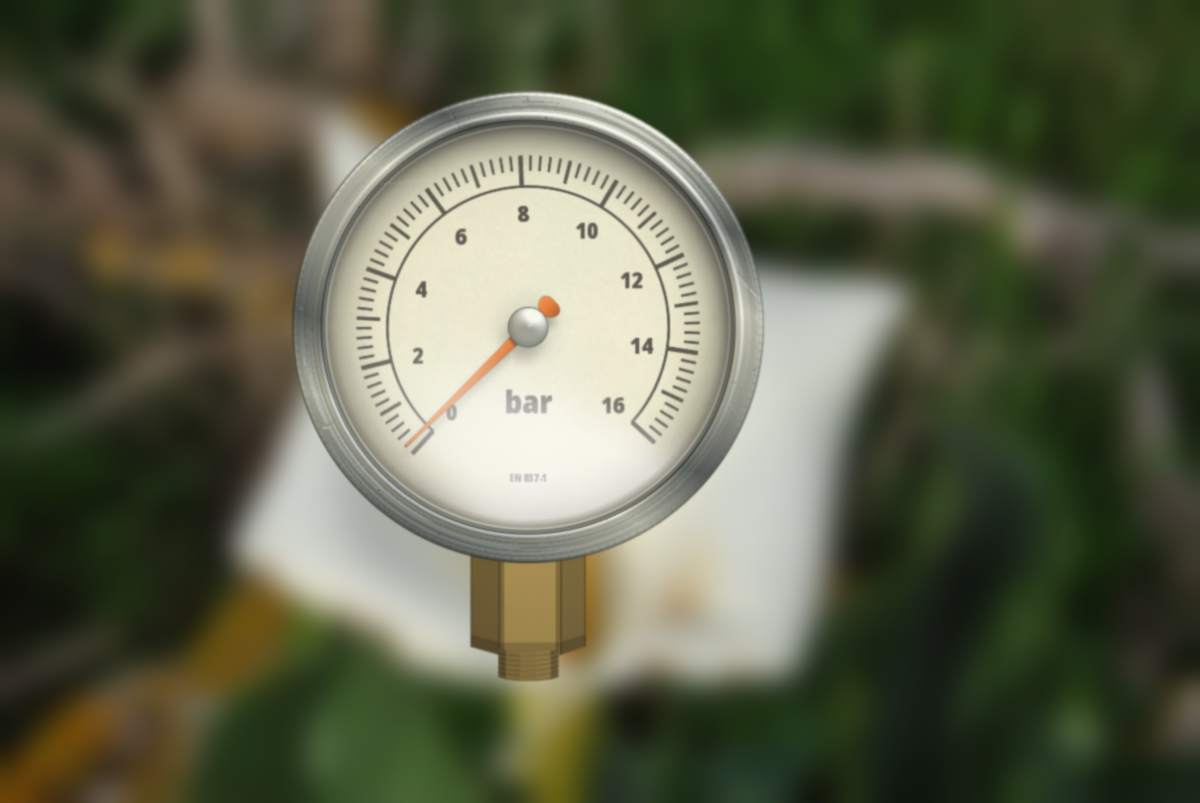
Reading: 0.2 bar
